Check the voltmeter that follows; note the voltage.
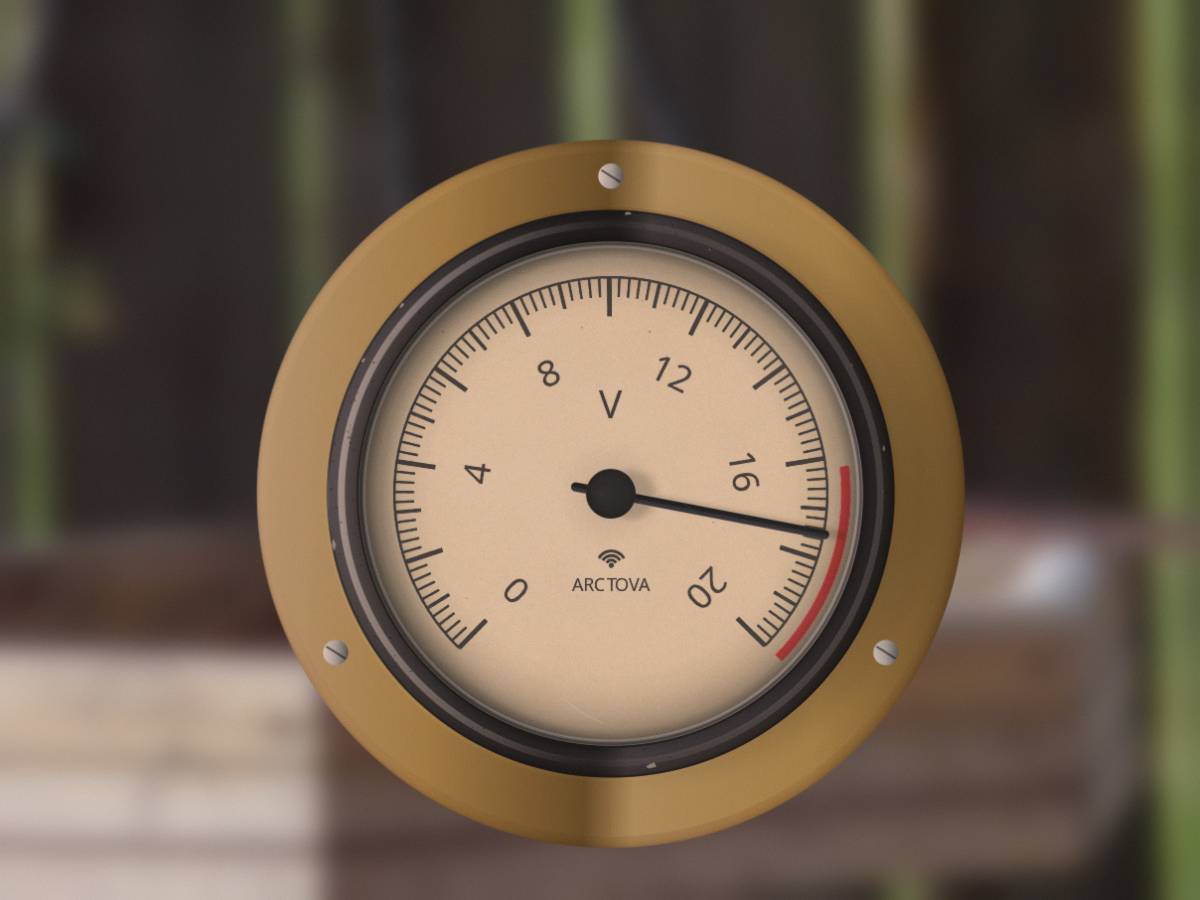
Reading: 17.5 V
